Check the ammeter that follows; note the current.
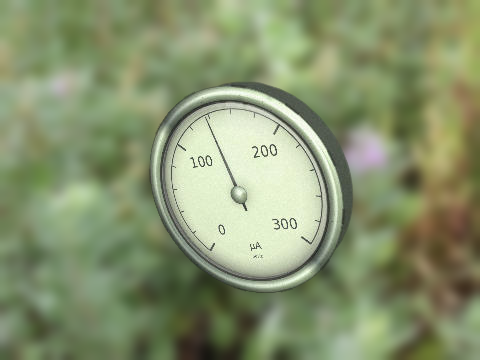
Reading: 140 µA
